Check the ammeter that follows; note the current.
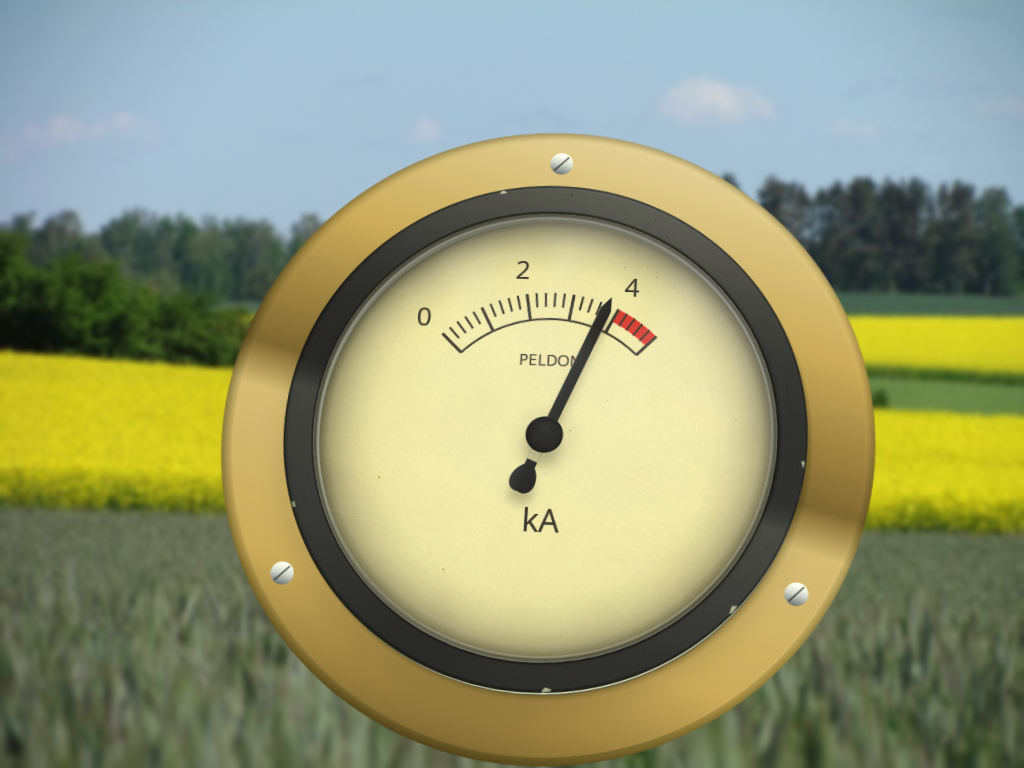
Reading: 3.8 kA
